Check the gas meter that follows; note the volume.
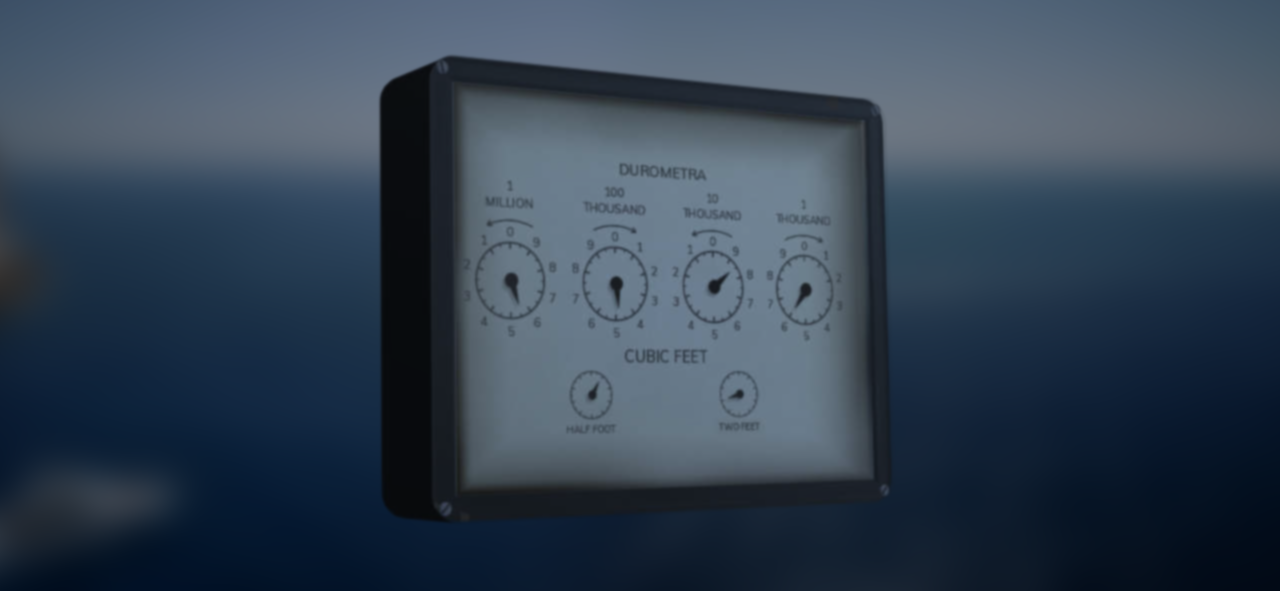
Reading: 548600 ft³
